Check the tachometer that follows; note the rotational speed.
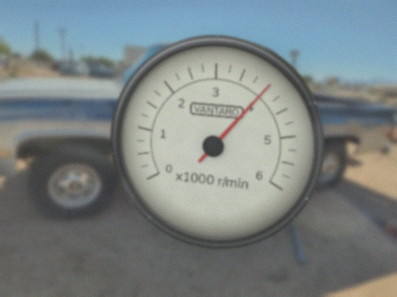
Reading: 4000 rpm
